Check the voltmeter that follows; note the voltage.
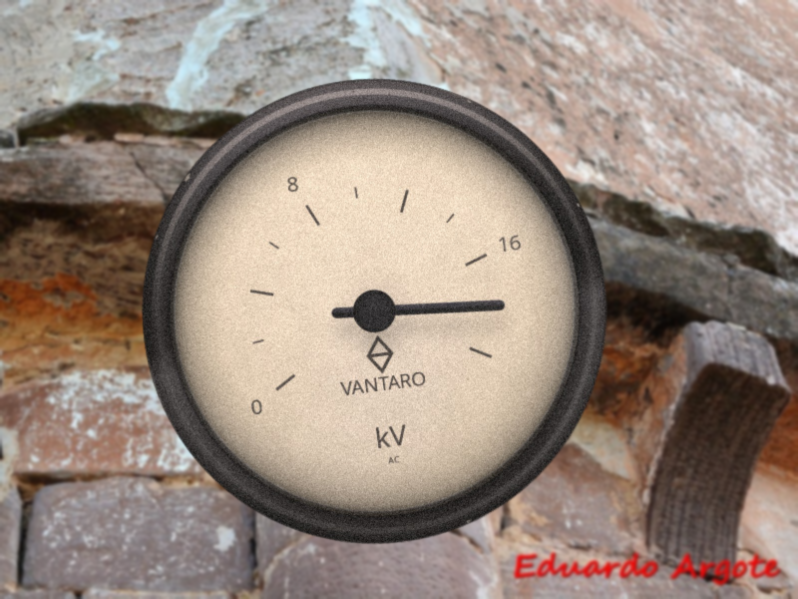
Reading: 18 kV
